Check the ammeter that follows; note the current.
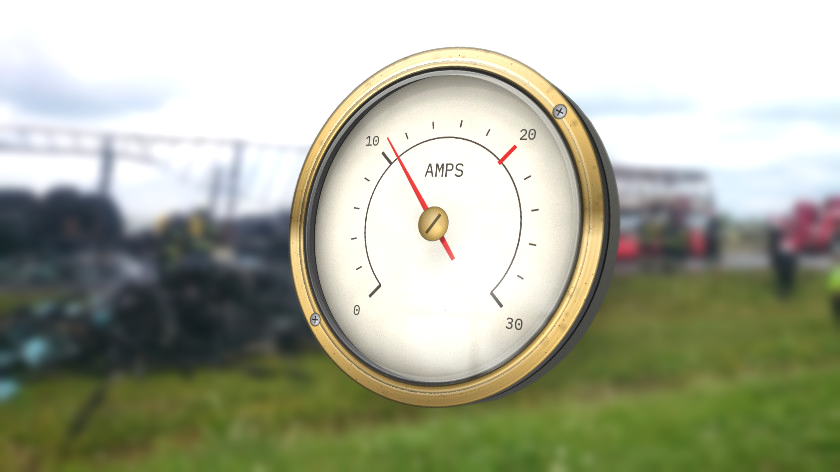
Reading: 11 A
